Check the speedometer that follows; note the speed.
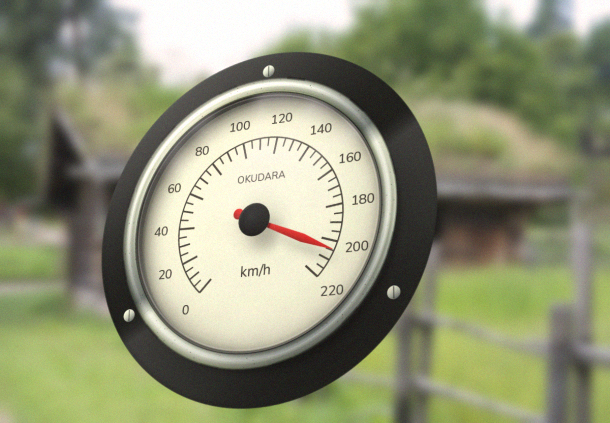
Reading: 205 km/h
